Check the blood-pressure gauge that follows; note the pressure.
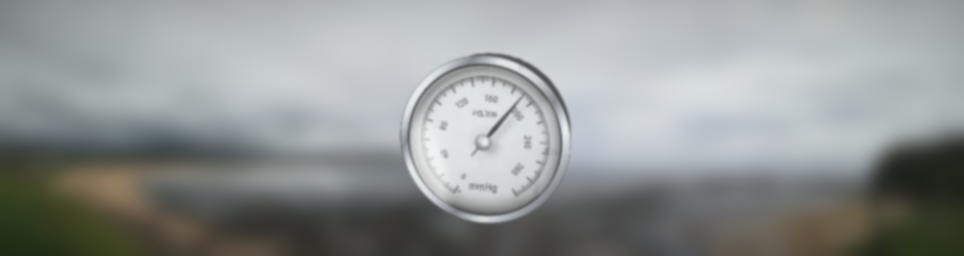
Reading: 190 mmHg
